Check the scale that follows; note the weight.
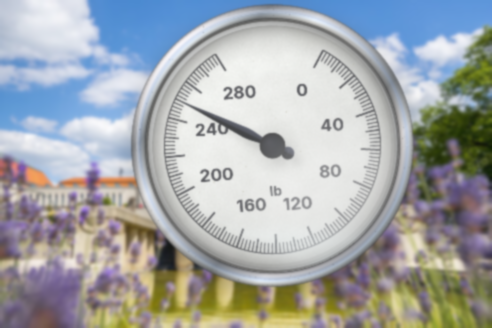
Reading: 250 lb
